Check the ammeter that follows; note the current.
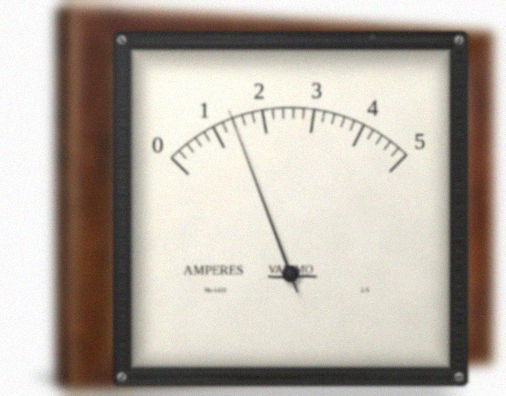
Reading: 1.4 A
